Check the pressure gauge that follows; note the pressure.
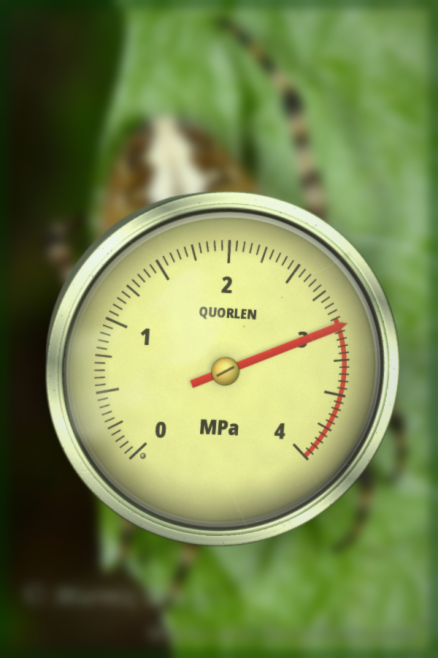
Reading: 3 MPa
